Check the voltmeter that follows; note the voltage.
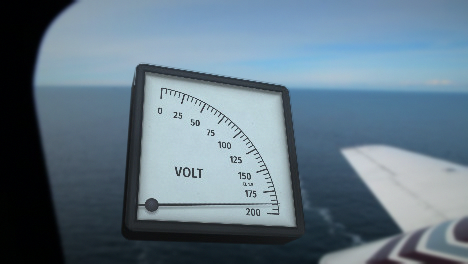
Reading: 190 V
